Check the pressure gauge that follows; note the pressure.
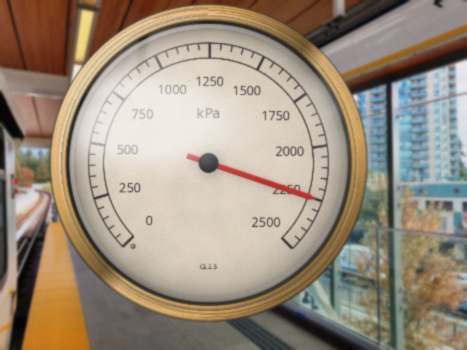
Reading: 2250 kPa
